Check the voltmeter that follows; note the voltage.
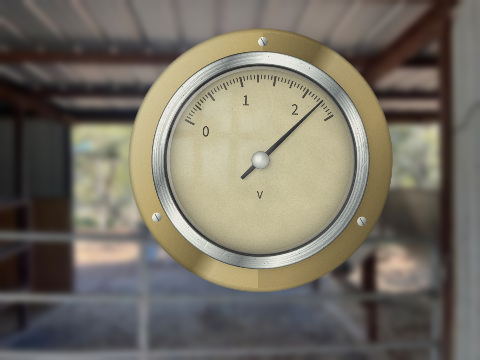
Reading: 2.25 V
